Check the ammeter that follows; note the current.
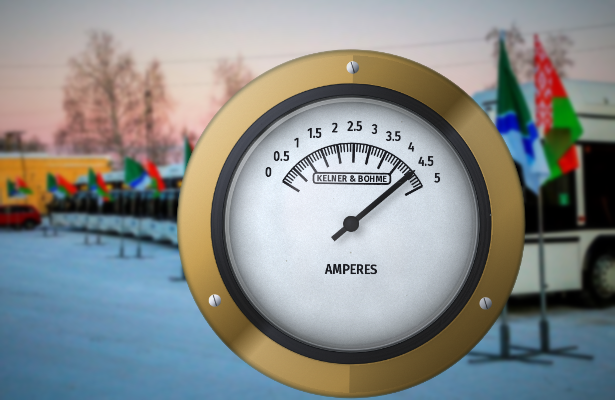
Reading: 4.5 A
